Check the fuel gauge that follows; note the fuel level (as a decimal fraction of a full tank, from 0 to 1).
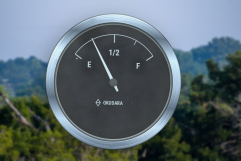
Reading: 0.25
